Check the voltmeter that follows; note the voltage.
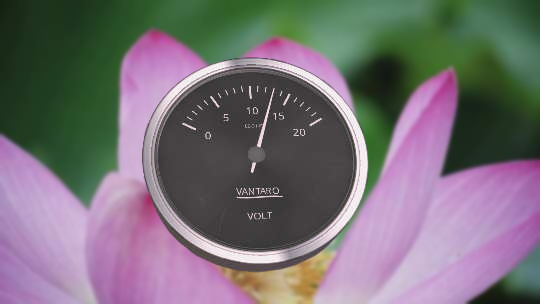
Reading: 13 V
